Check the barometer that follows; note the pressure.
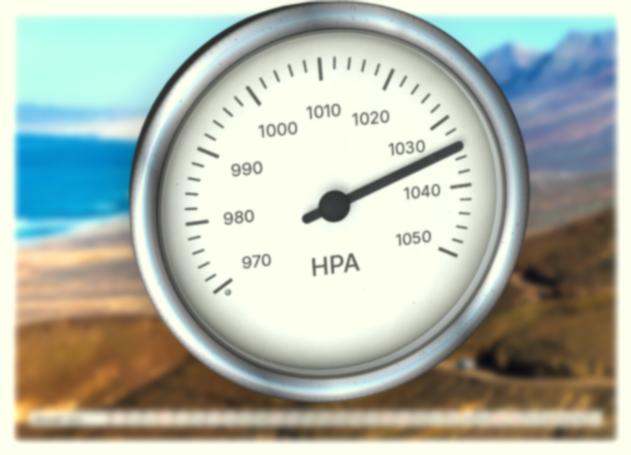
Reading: 1034 hPa
